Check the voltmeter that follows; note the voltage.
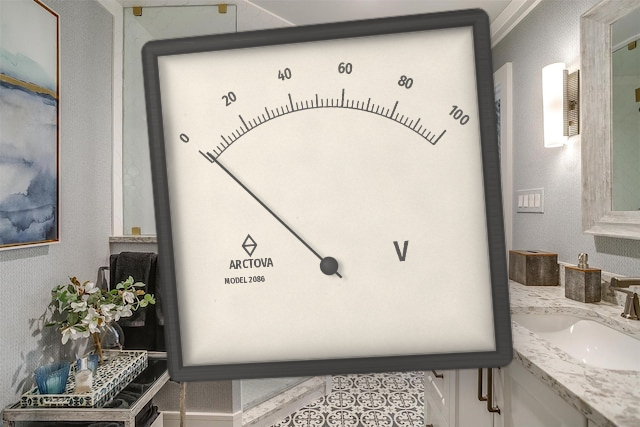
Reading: 2 V
